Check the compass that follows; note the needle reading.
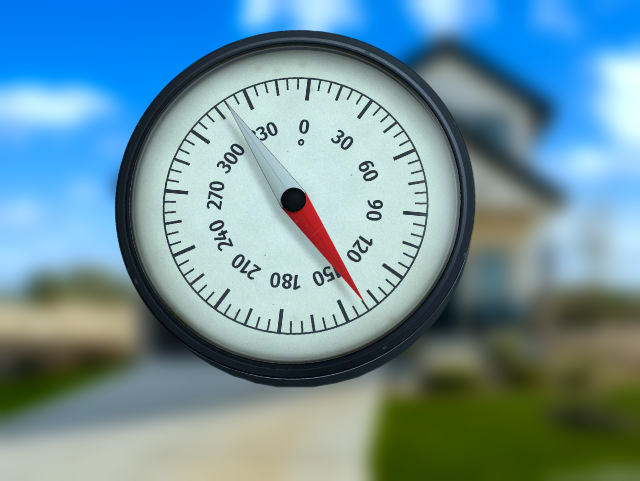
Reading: 140 °
